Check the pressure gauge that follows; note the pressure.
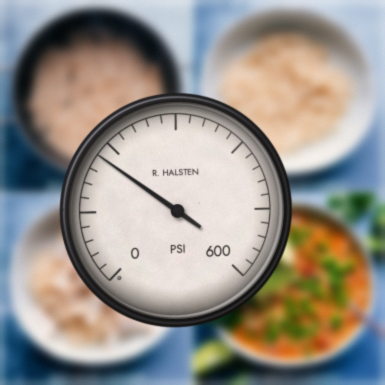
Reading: 180 psi
